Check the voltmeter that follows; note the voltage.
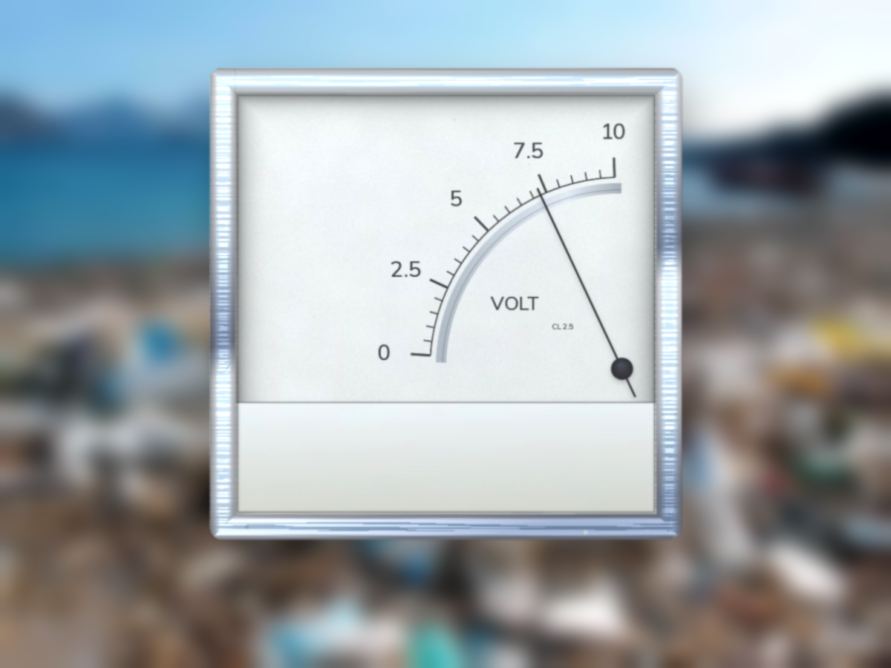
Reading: 7.25 V
